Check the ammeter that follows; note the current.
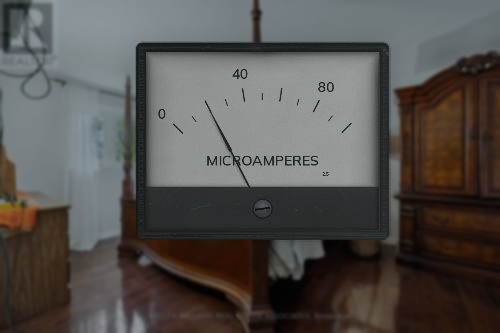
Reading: 20 µA
